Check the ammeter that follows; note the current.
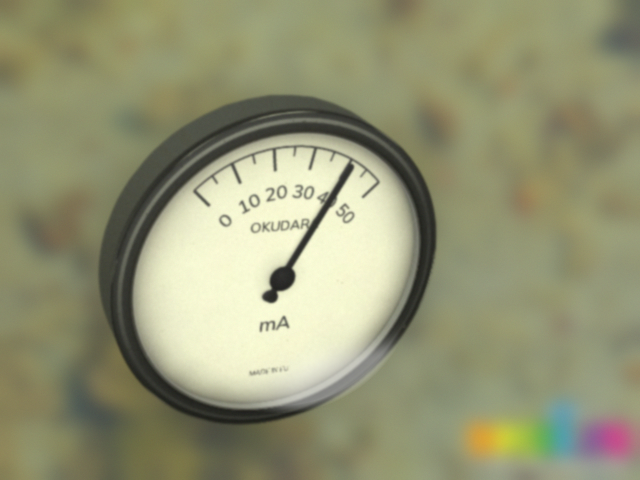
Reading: 40 mA
